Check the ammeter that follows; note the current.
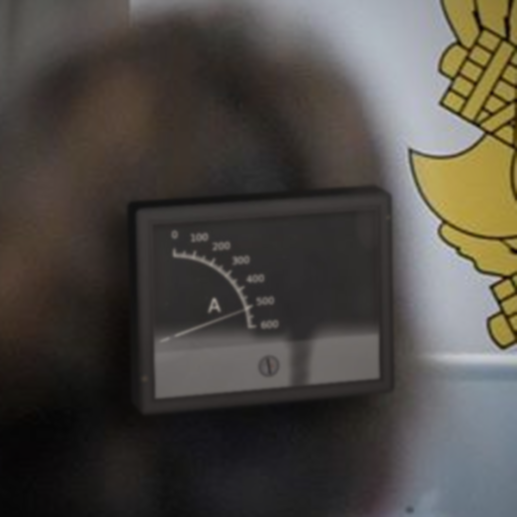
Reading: 500 A
